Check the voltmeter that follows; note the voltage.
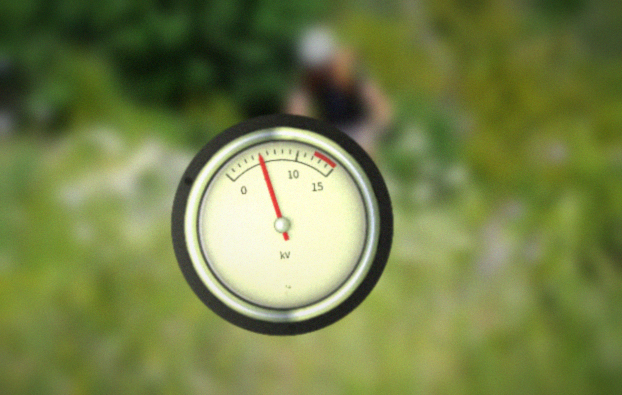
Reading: 5 kV
